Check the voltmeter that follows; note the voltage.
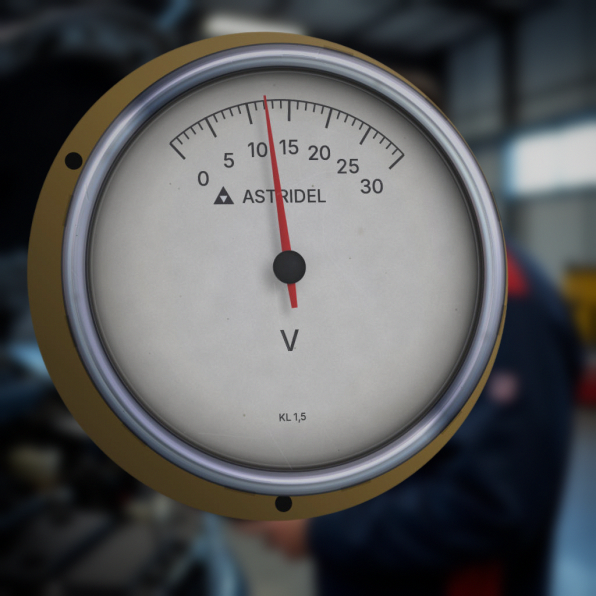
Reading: 12 V
